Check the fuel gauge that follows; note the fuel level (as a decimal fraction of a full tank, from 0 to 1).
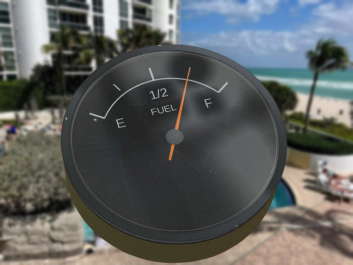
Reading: 0.75
